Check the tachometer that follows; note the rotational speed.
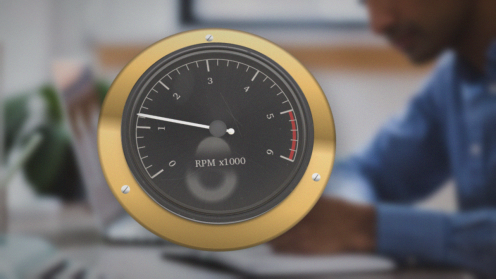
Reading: 1200 rpm
